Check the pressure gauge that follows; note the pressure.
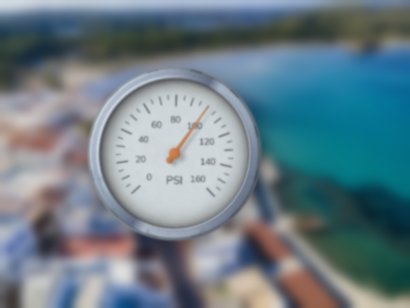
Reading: 100 psi
